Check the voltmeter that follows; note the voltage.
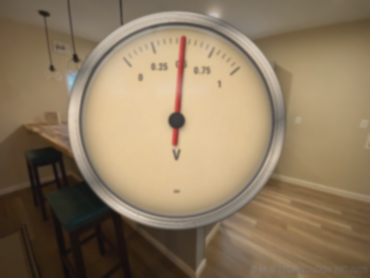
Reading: 0.5 V
